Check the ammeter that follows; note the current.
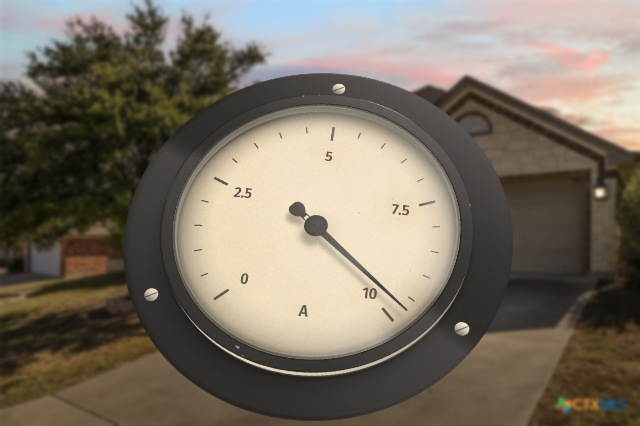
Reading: 9.75 A
